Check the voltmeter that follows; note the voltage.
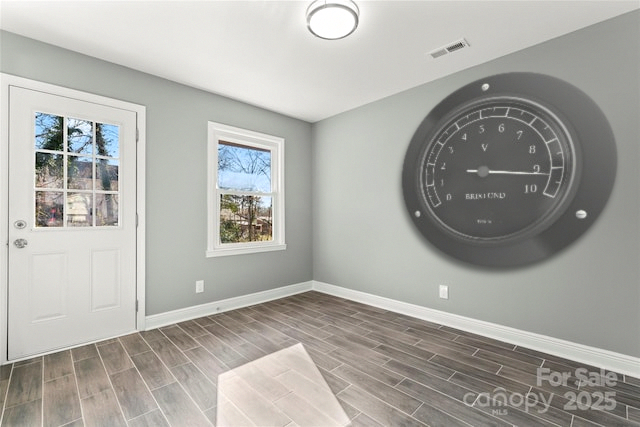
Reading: 9.25 V
